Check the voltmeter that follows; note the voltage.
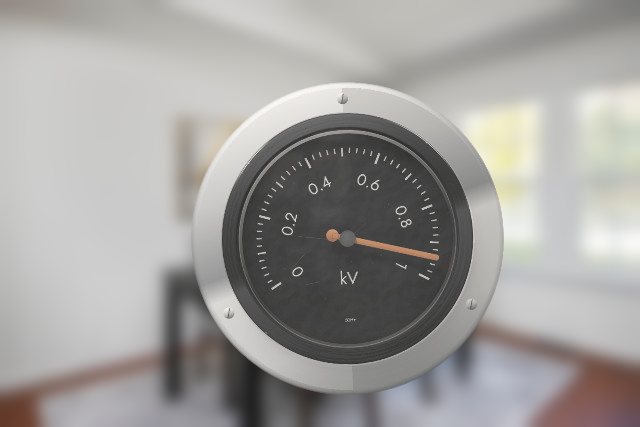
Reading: 0.94 kV
